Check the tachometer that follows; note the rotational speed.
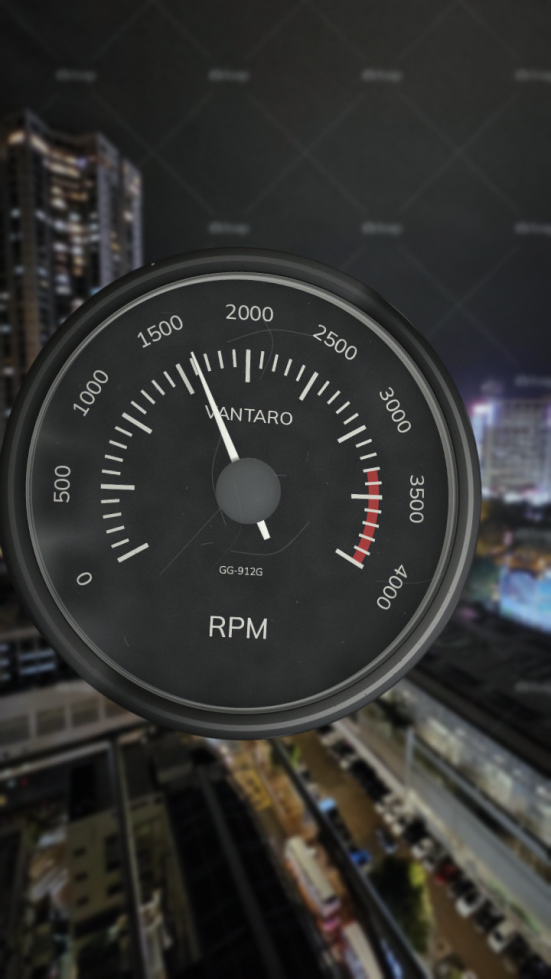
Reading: 1600 rpm
